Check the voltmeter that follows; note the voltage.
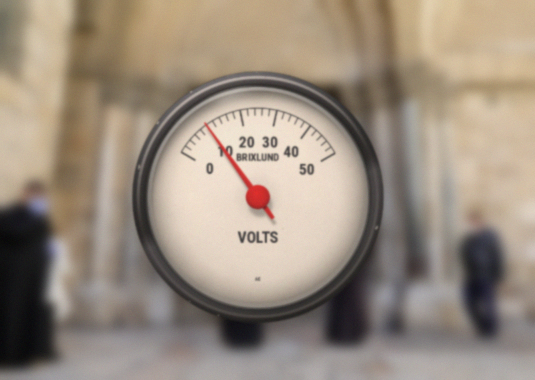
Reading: 10 V
